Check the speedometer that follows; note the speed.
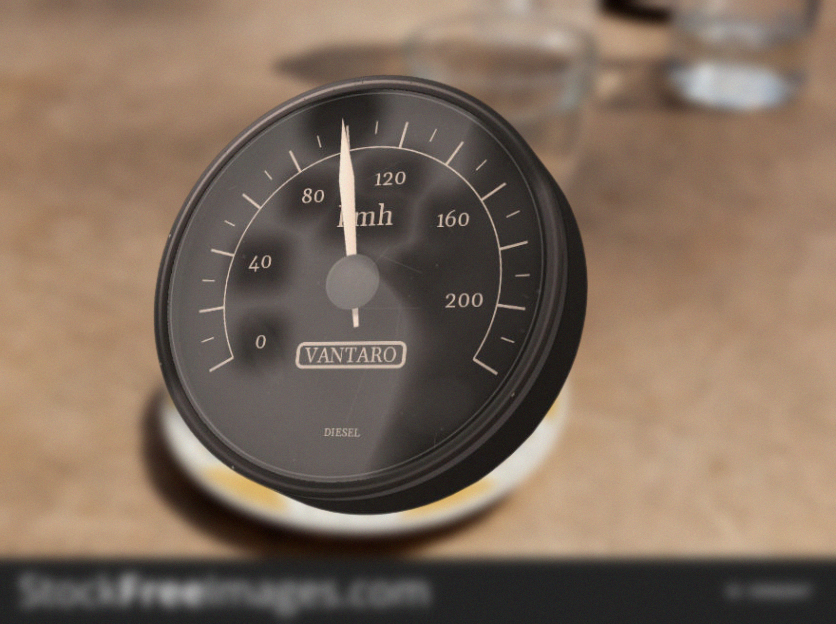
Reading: 100 km/h
